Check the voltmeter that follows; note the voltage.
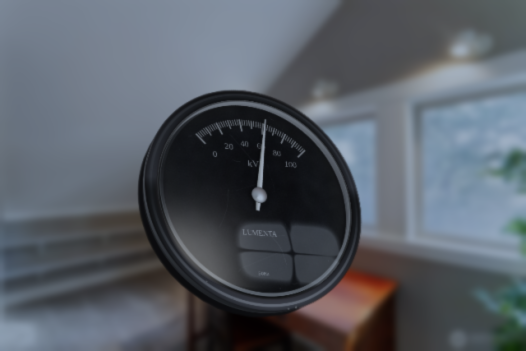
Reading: 60 kV
